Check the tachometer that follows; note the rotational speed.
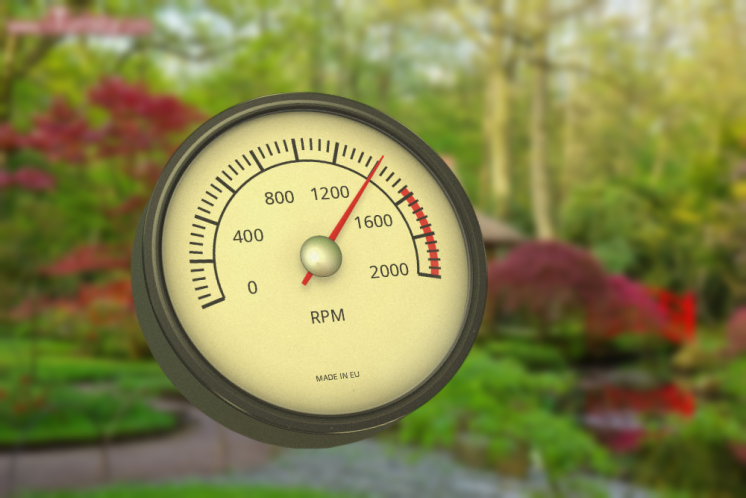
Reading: 1400 rpm
